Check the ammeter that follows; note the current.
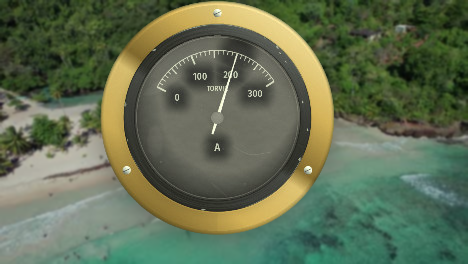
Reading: 200 A
